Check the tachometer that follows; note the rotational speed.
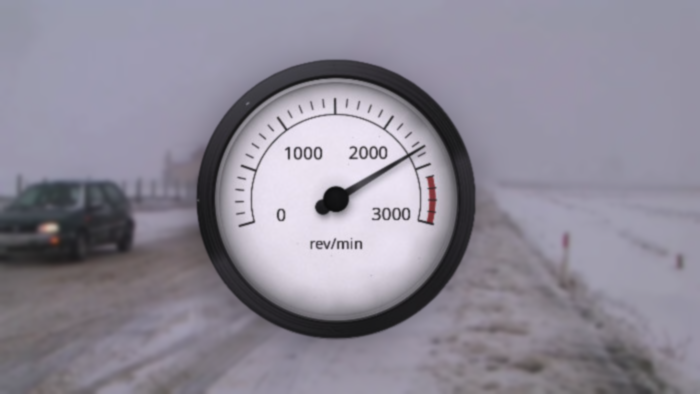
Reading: 2350 rpm
